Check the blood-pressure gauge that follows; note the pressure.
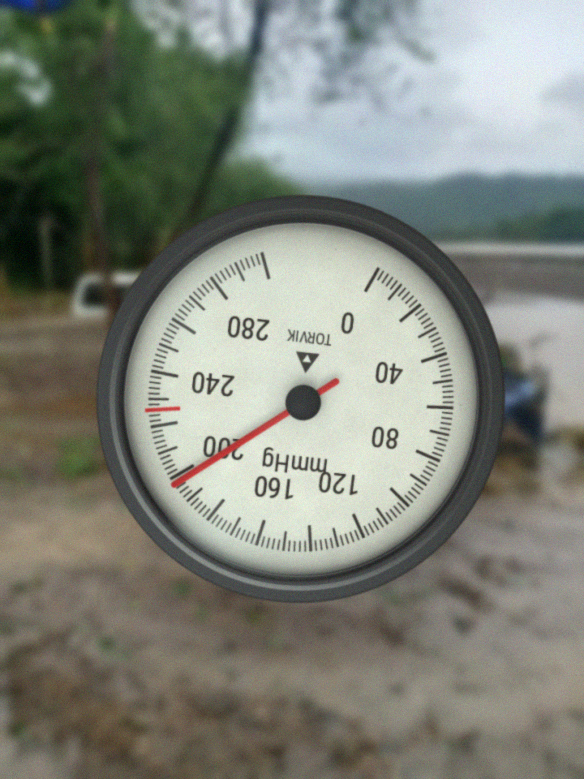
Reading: 198 mmHg
